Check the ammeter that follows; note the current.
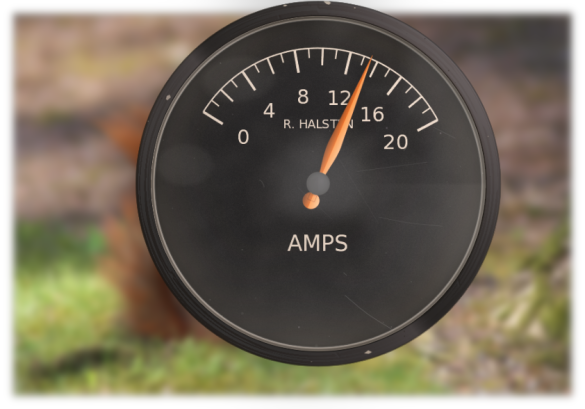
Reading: 13.5 A
